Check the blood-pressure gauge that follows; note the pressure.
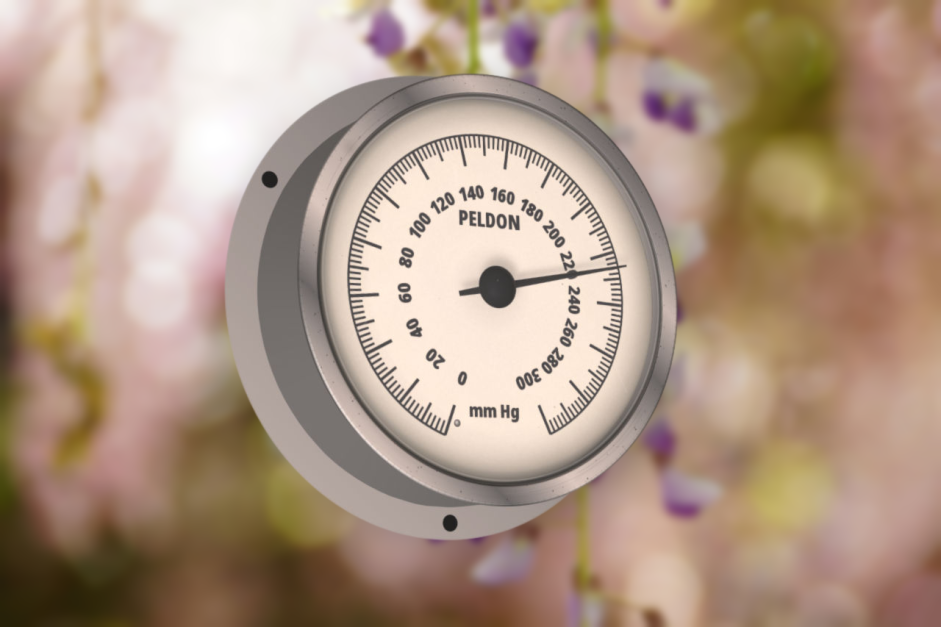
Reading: 226 mmHg
